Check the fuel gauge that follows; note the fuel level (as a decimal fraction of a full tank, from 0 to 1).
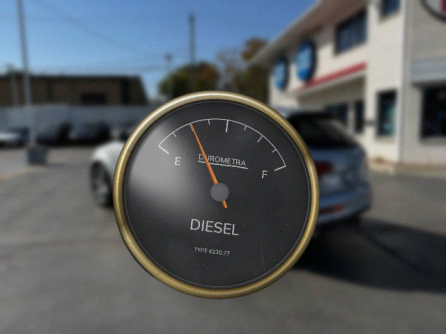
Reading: 0.25
